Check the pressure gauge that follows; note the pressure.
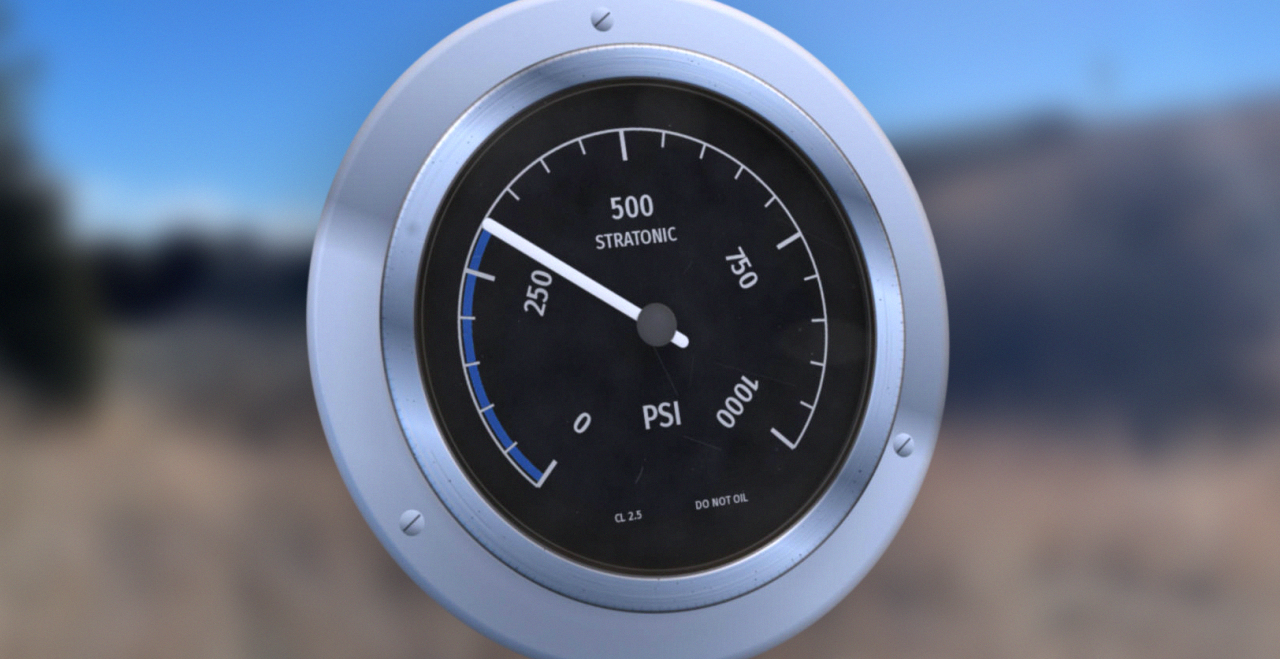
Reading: 300 psi
